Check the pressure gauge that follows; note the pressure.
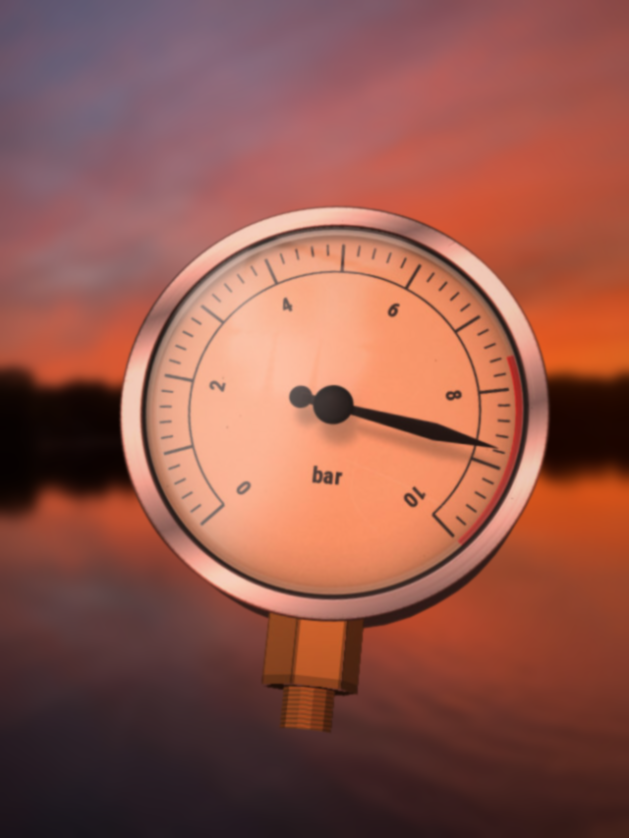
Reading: 8.8 bar
